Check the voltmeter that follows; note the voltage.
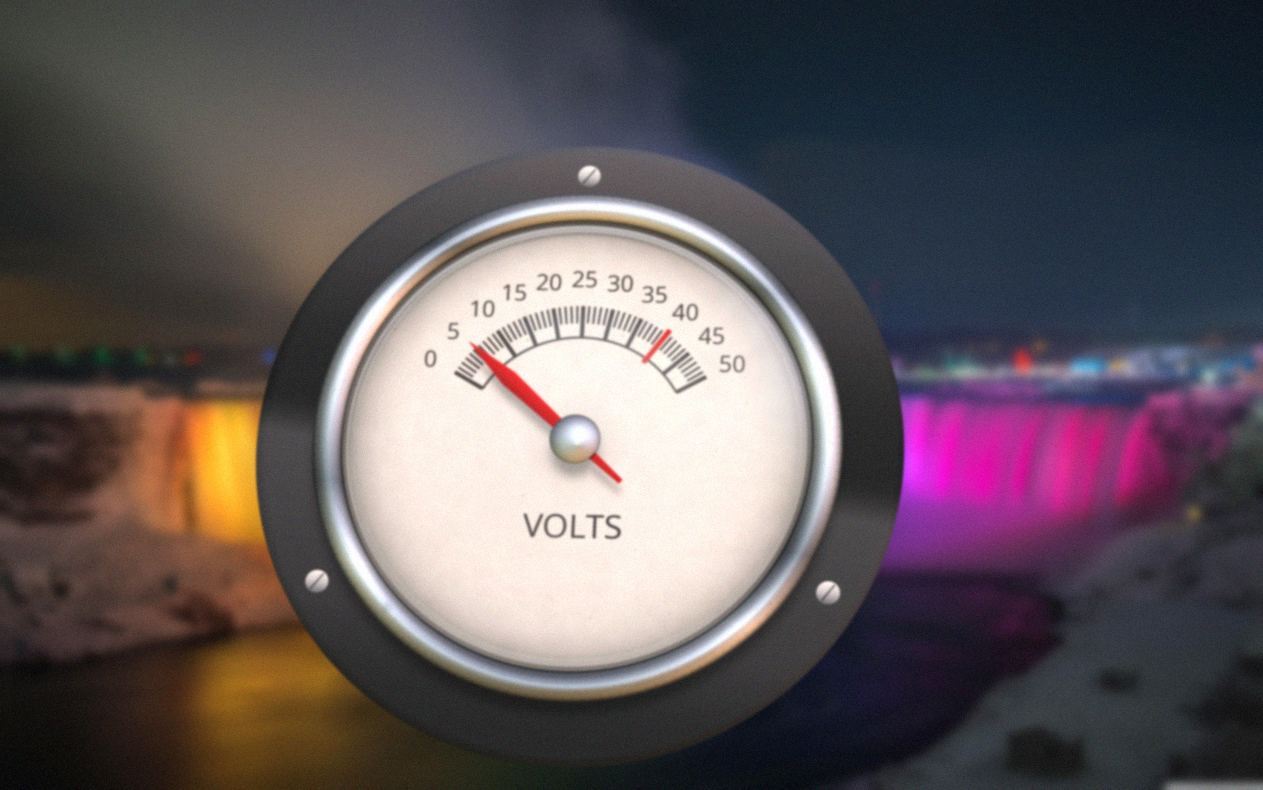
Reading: 5 V
